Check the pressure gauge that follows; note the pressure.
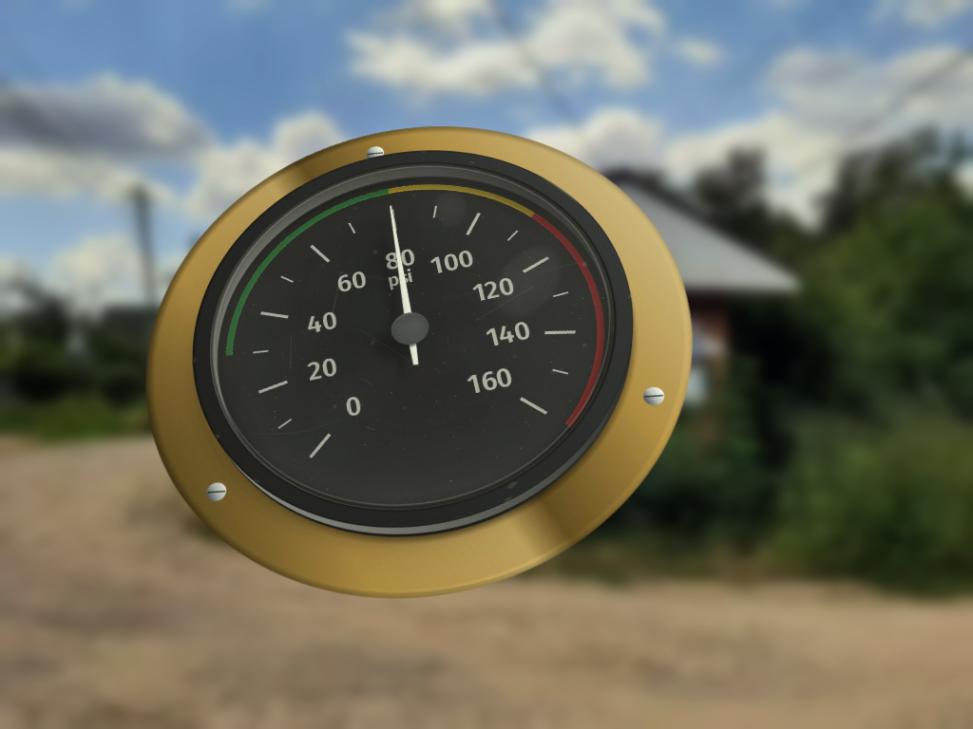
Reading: 80 psi
